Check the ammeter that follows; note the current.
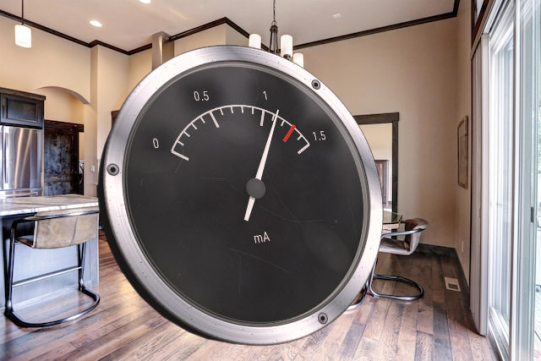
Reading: 1.1 mA
